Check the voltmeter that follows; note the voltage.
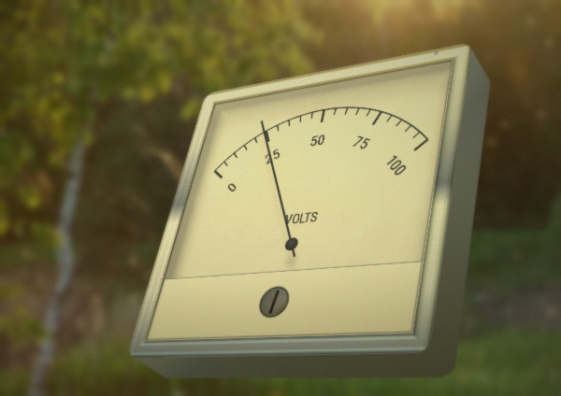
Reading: 25 V
